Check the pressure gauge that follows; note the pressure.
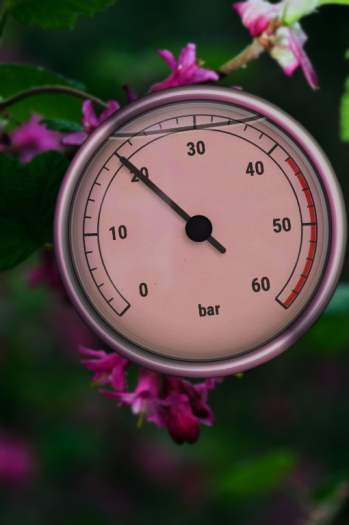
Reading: 20 bar
